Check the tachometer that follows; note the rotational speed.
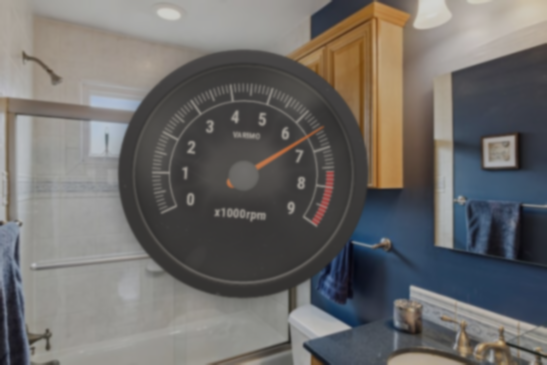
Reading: 6500 rpm
